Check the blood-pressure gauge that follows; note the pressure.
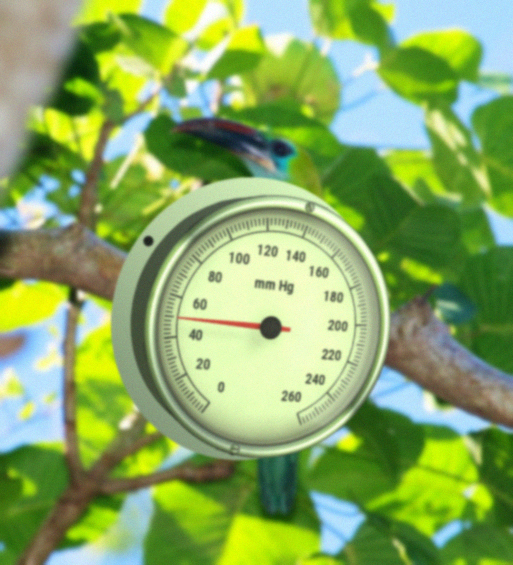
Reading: 50 mmHg
